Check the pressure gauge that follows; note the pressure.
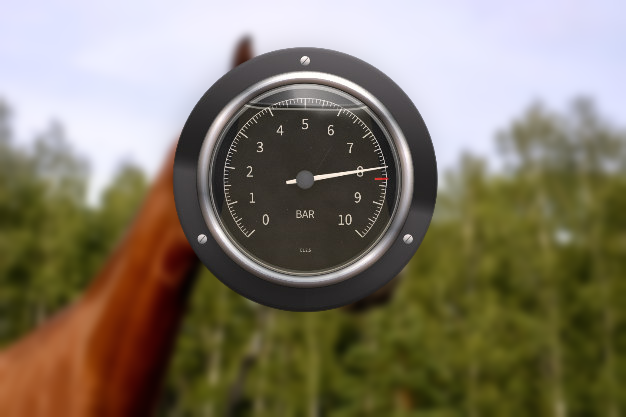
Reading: 8 bar
